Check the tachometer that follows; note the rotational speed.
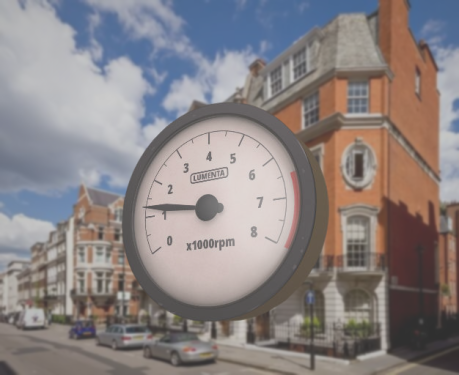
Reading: 1250 rpm
